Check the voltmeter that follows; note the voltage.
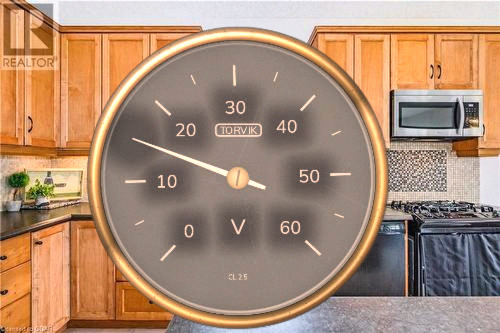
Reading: 15 V
